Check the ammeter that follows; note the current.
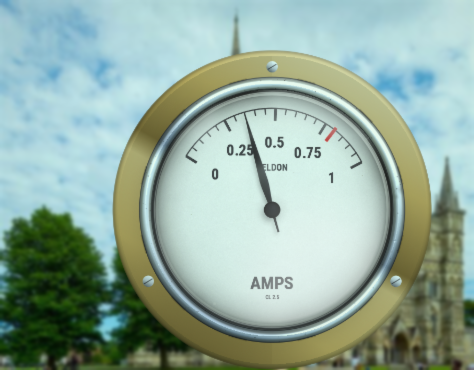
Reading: 0.35 A
